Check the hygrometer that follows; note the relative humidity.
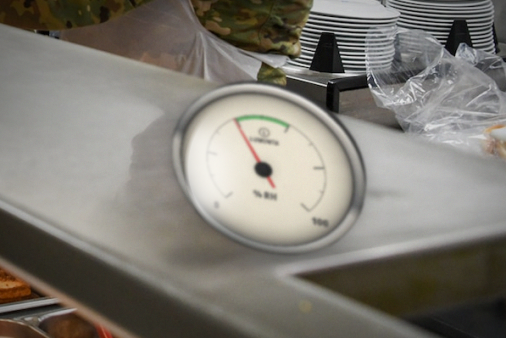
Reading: 40 %
